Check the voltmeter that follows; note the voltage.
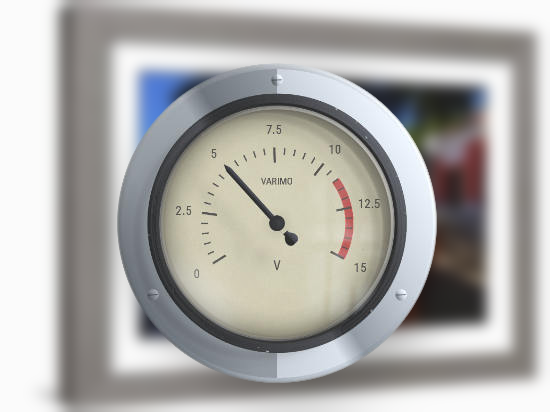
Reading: 5 V
